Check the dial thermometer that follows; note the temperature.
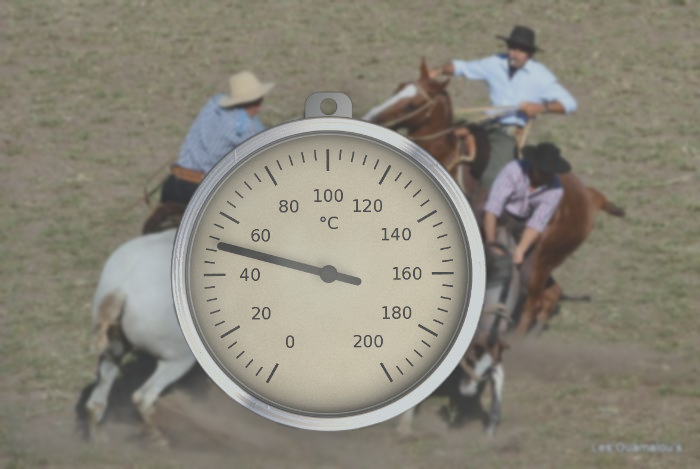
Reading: 50 °C
